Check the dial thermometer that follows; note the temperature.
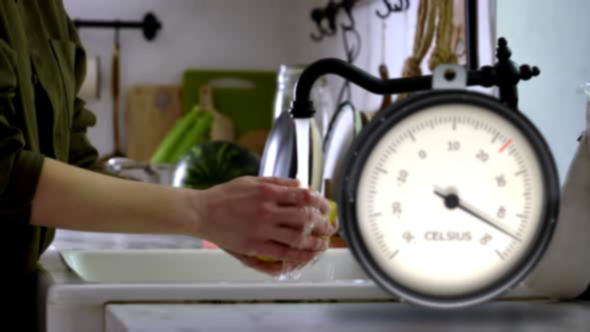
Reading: 45 °C
